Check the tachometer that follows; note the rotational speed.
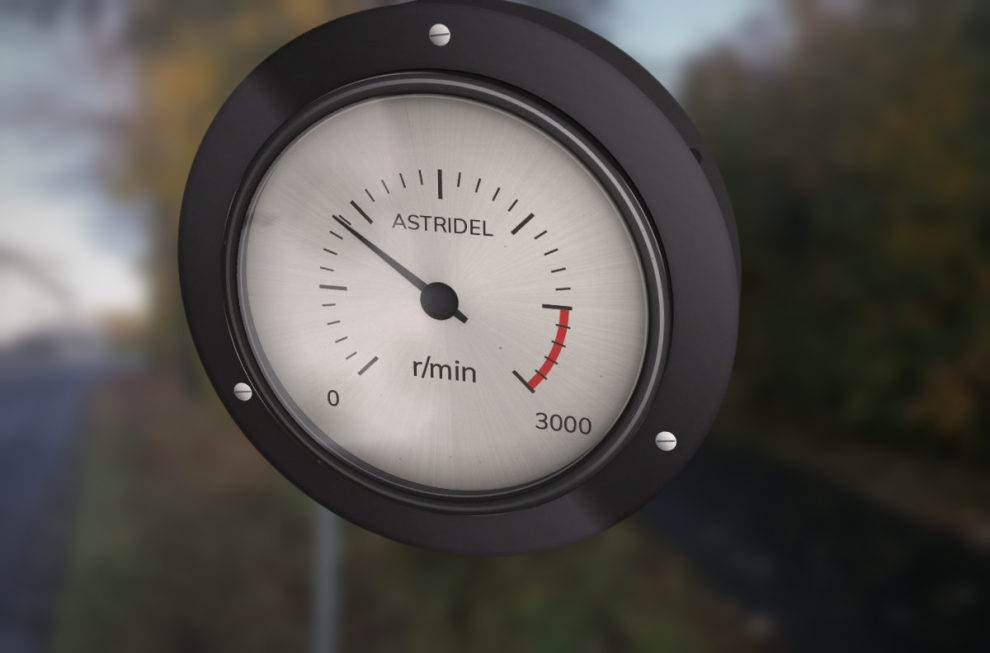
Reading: 900 rpm
